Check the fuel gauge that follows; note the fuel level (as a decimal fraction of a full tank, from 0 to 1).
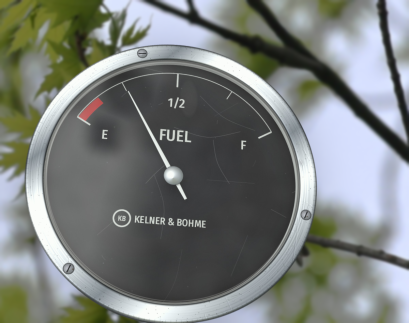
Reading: 0.25
